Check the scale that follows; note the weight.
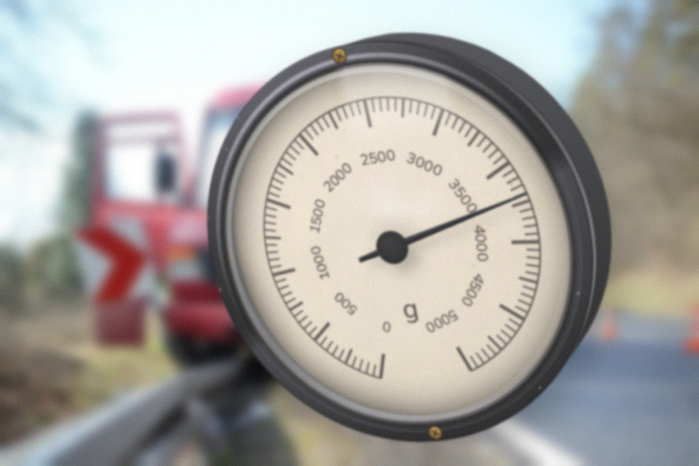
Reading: 3700 g
